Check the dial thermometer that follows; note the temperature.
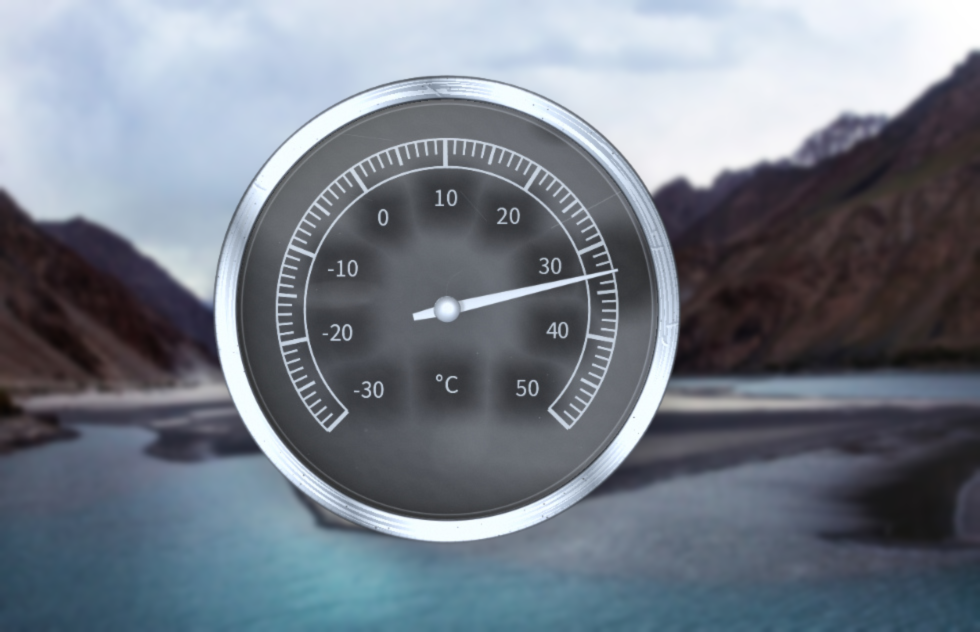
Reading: 33 °C
